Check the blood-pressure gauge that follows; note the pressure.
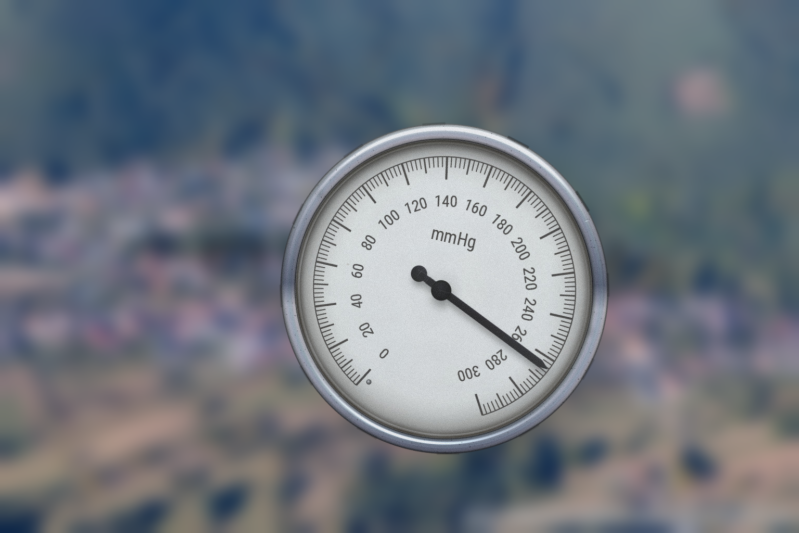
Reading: 264 mmHg
